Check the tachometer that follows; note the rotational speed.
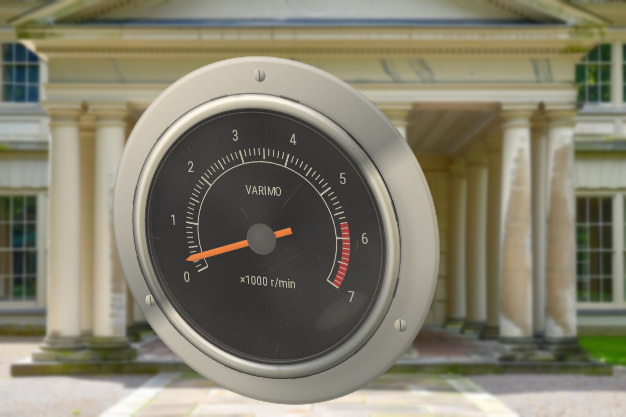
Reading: 300 rpm
